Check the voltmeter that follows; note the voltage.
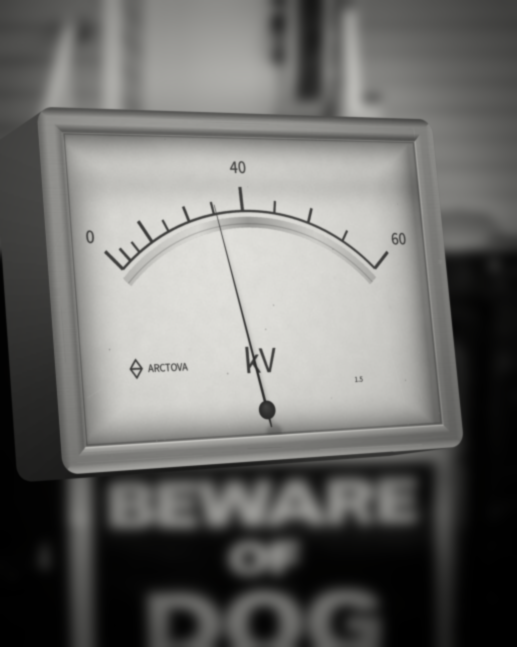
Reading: 35 kV
